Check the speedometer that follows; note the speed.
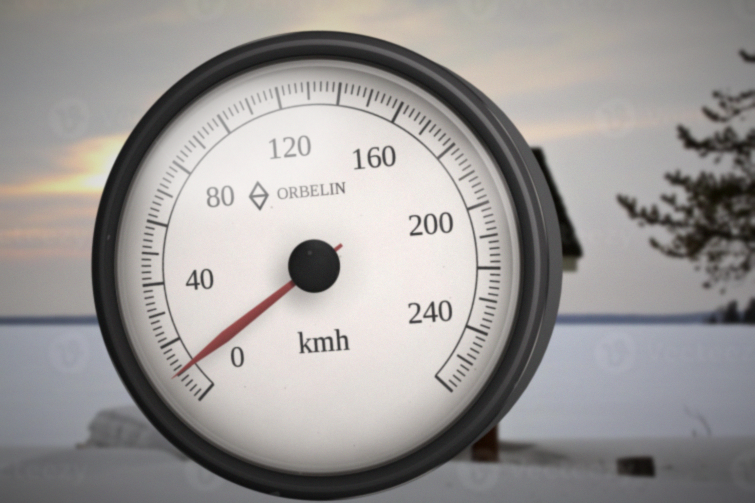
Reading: 10 km/h
